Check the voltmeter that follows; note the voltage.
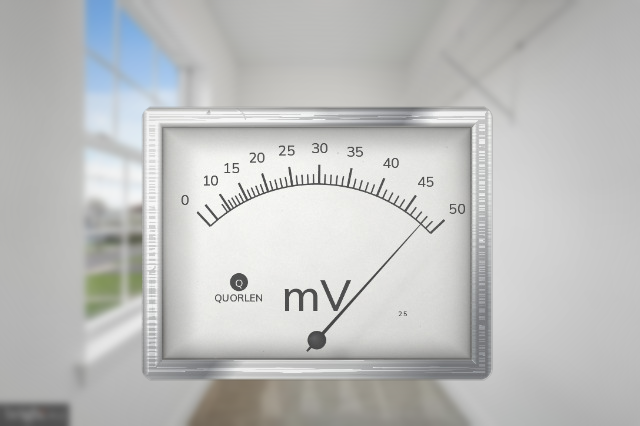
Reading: 48 mV
